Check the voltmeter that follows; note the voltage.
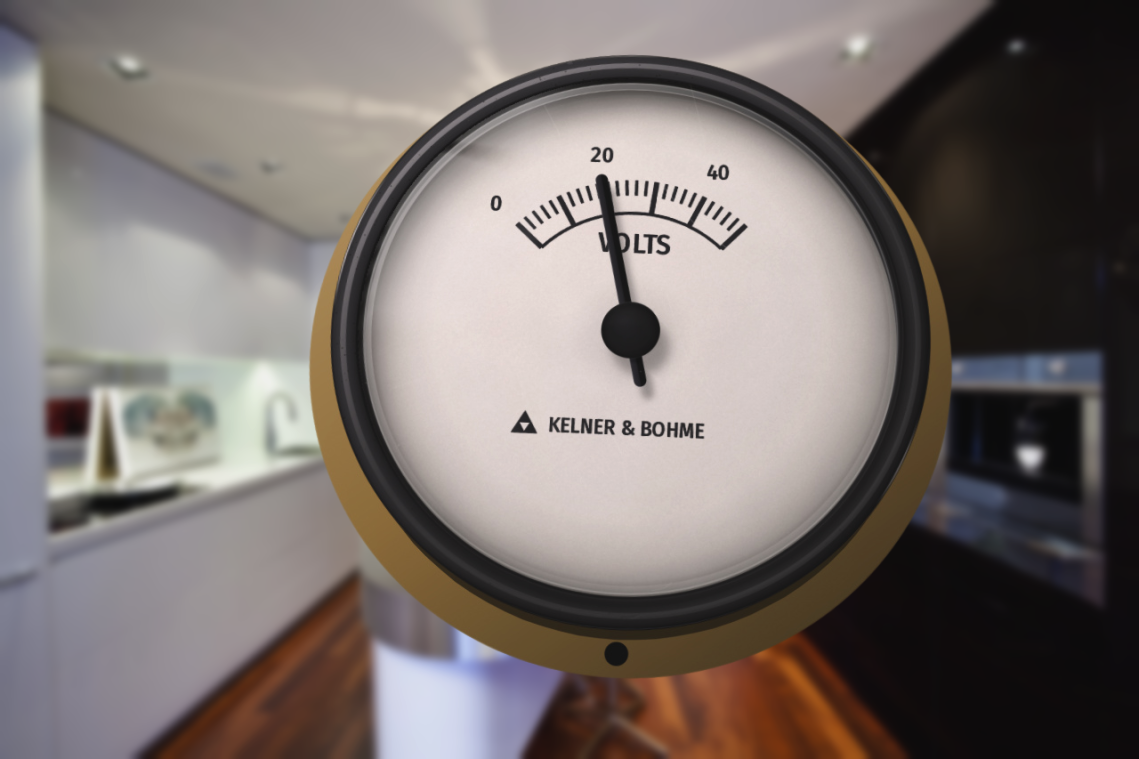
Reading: 19 V
